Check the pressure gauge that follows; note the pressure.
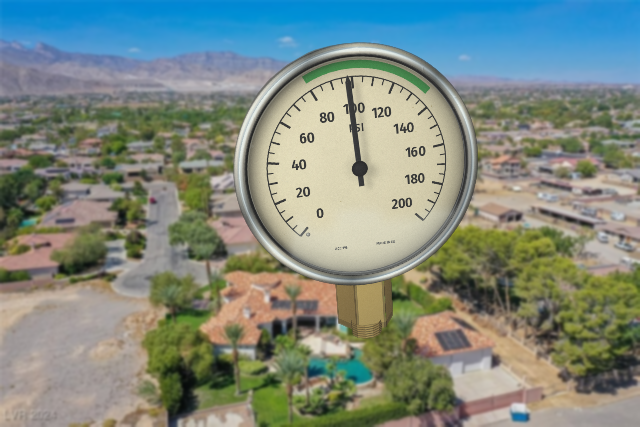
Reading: 97.5 psi
